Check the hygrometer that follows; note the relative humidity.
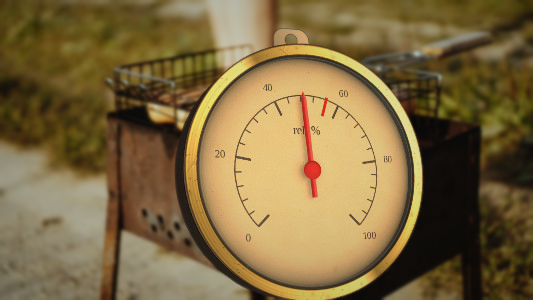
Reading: 48 %
